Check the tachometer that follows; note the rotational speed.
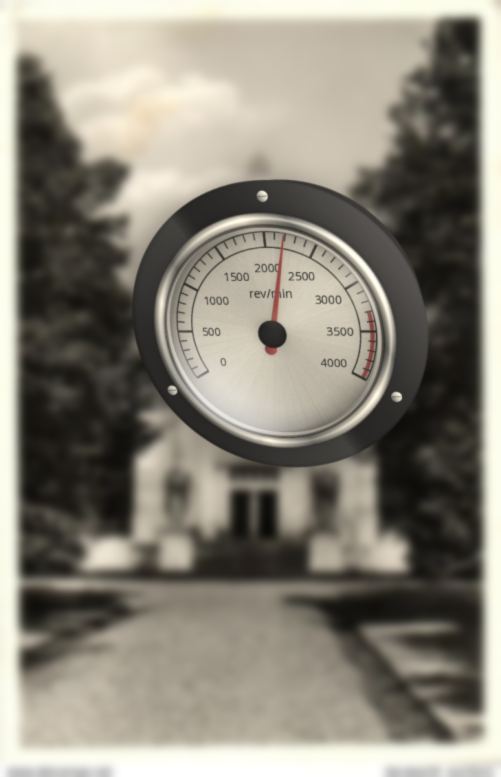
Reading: 2200 rpm
